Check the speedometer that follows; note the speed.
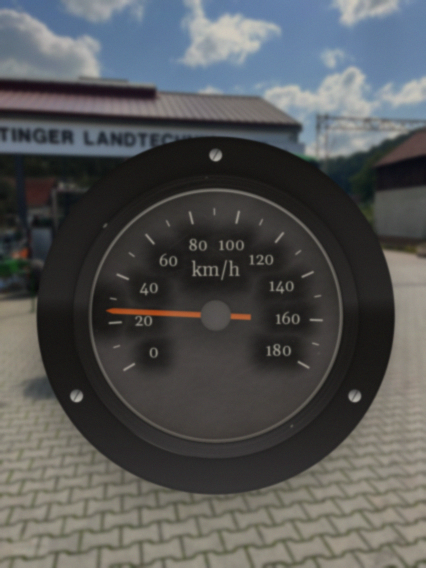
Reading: 25 km/h
